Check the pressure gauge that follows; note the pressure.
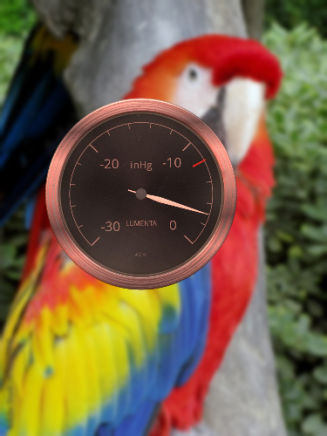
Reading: -3 inHg
